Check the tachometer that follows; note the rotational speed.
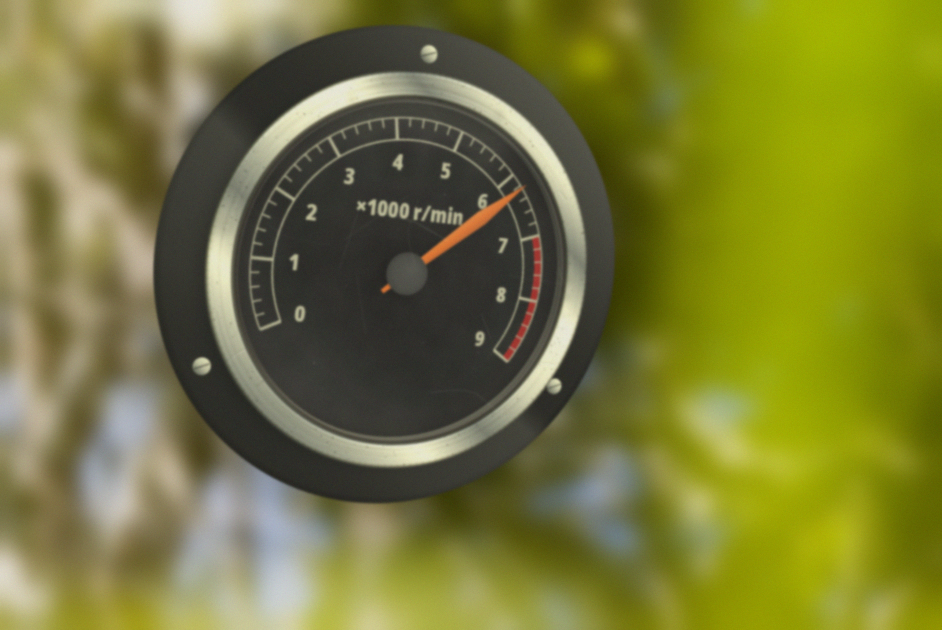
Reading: 6200 rpm
